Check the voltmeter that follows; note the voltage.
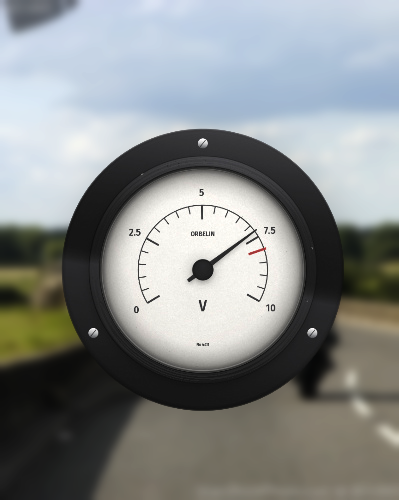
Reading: 7.25 V
